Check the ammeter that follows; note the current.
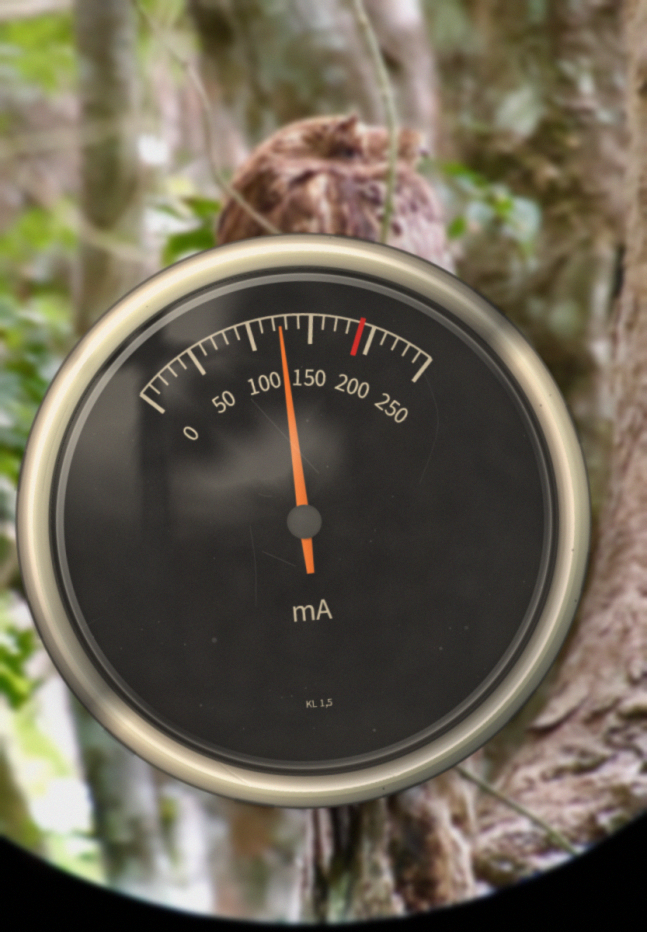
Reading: 125 mA
